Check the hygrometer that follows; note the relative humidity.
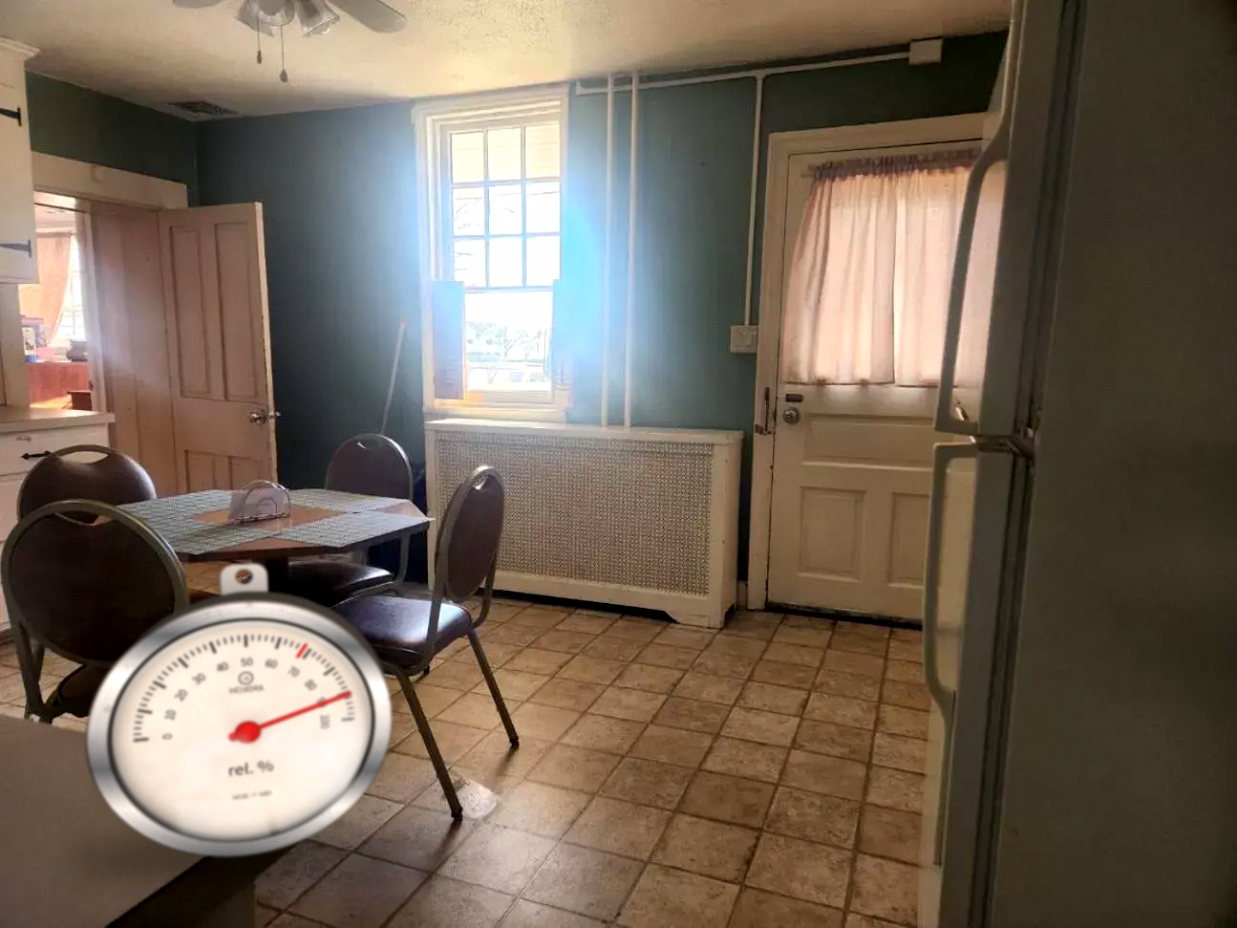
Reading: 90 %
